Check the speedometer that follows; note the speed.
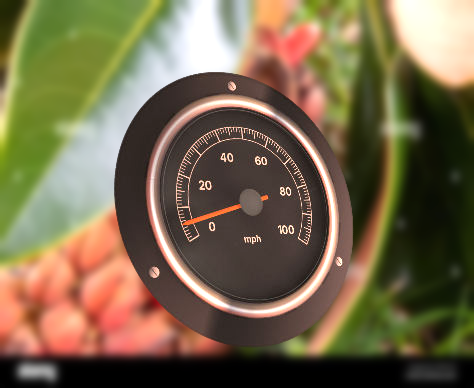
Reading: 5 mph
